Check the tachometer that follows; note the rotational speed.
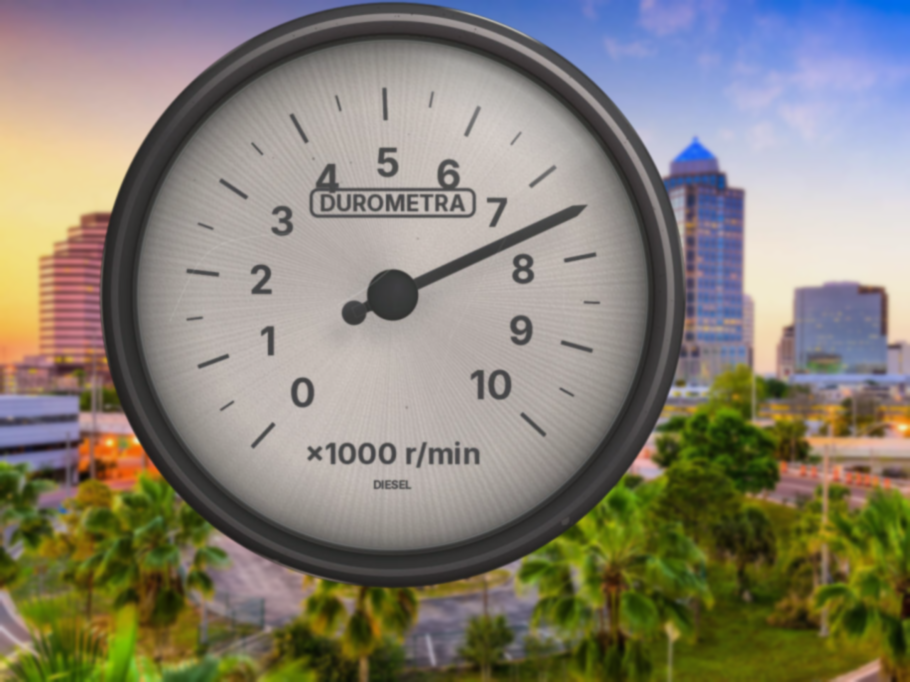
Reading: 7500 rpm
